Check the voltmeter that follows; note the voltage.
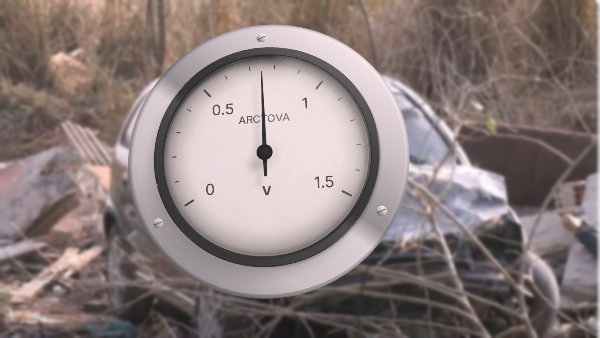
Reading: 0.75 V
